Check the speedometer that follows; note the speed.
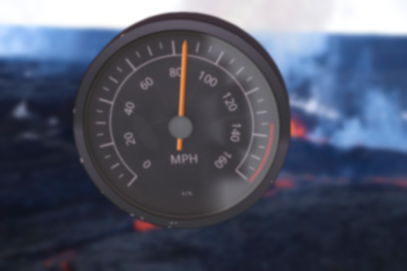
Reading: 85 mph
